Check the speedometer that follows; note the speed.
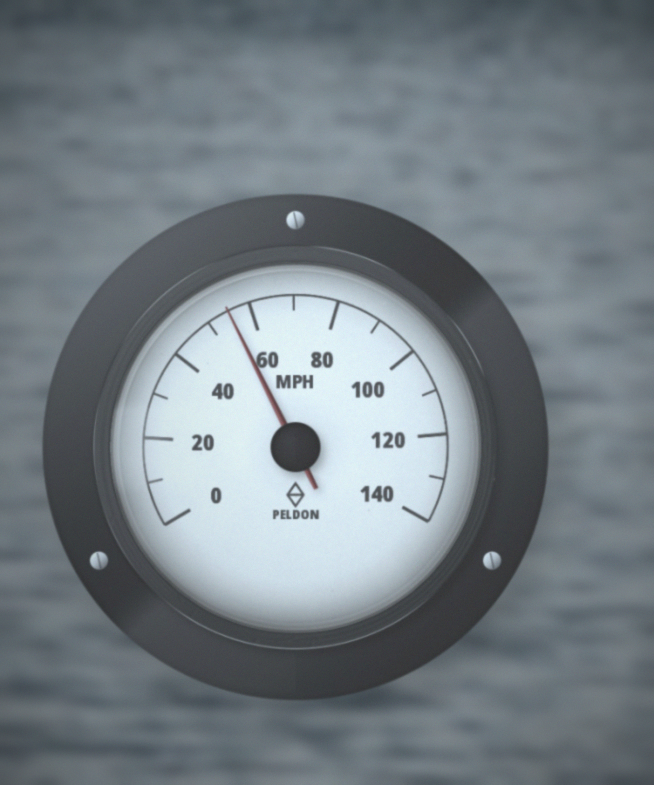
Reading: 55 mph
